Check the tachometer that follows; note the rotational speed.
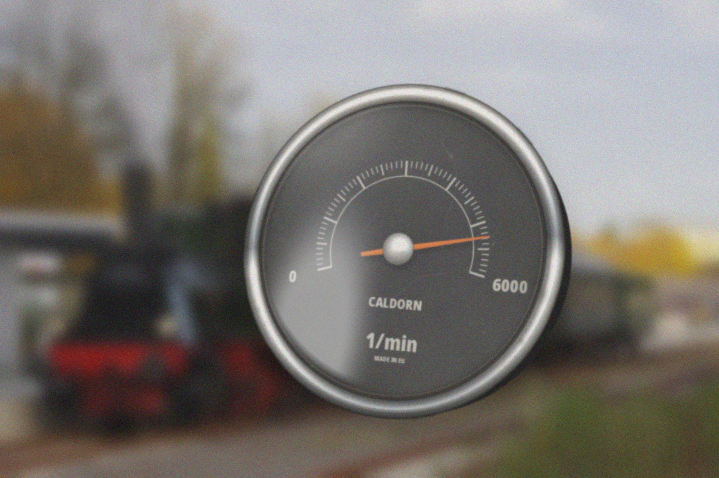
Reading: 5300 rpm
